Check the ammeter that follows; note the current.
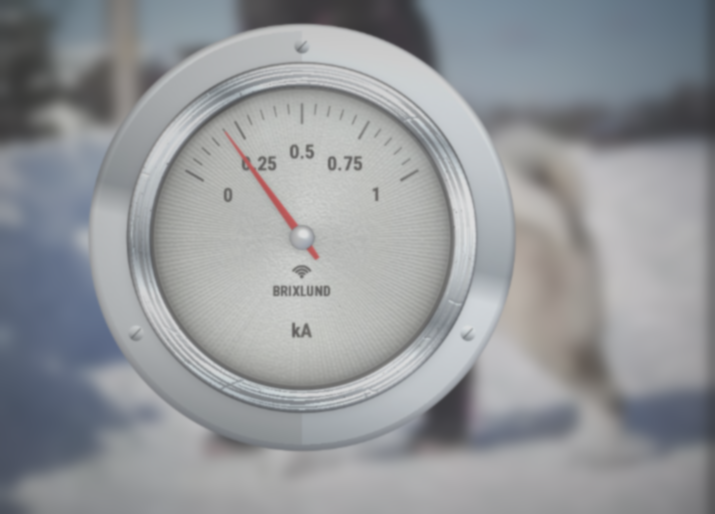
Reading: 0.2 kA
